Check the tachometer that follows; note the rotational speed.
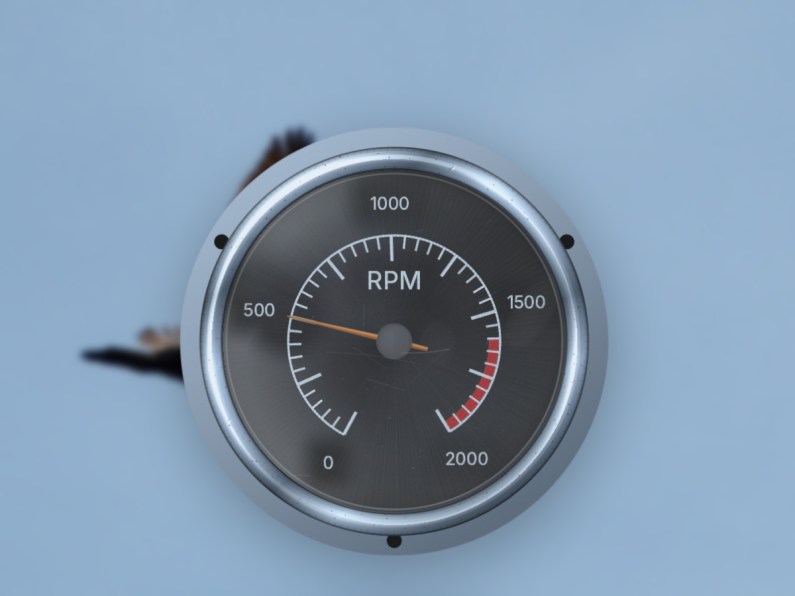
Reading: 500 rpm
